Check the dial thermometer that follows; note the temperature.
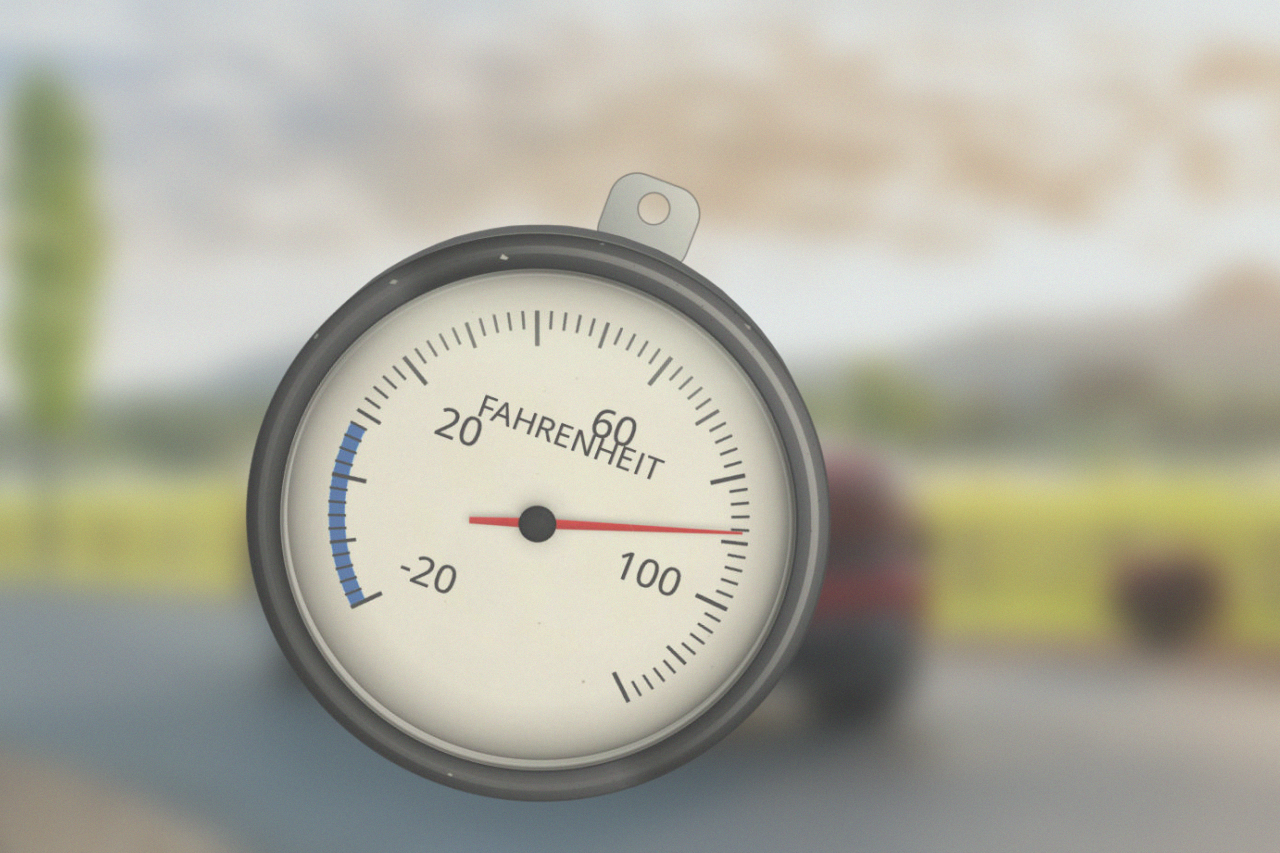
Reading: 88 °F
